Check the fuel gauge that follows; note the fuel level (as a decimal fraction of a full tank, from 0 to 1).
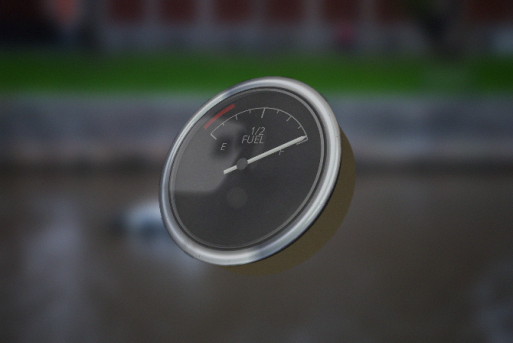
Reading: 1
